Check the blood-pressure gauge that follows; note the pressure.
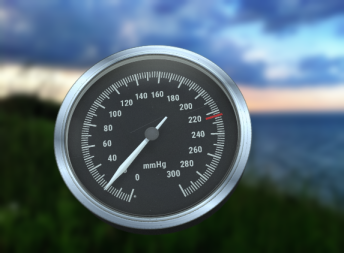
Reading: 20 mmHg
